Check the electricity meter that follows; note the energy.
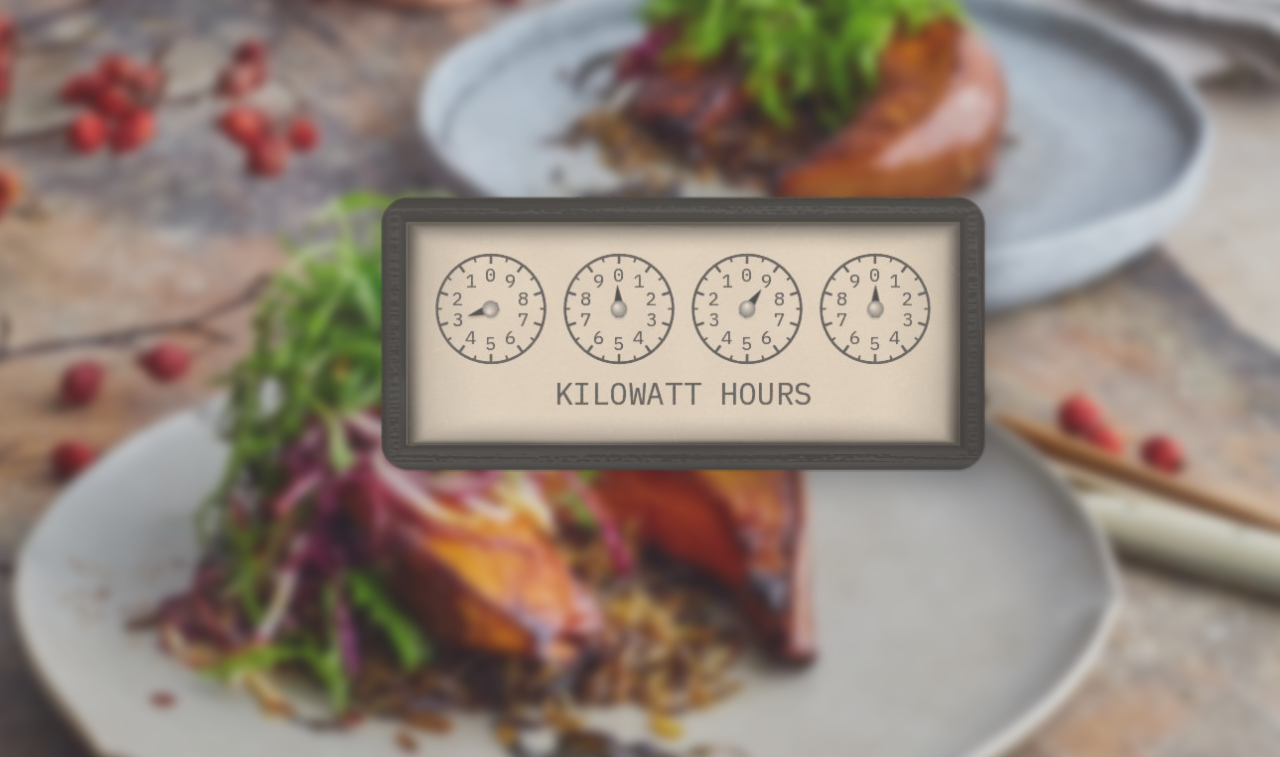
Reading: 2990 kWh
